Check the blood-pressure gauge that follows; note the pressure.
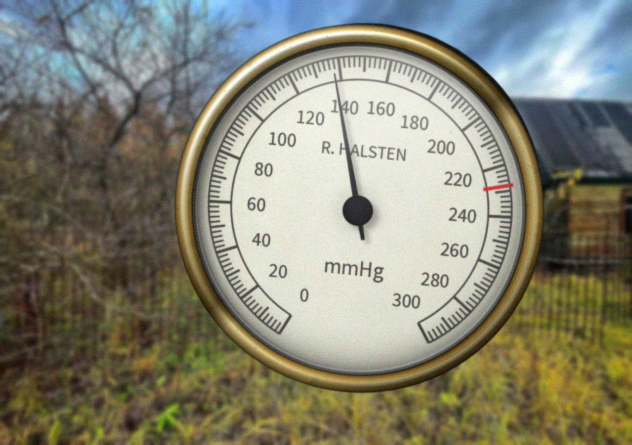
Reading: 138 mmHg
